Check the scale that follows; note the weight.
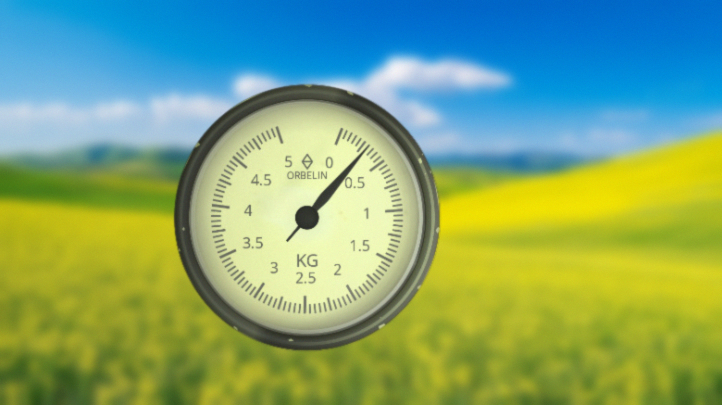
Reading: 0.3 kg
